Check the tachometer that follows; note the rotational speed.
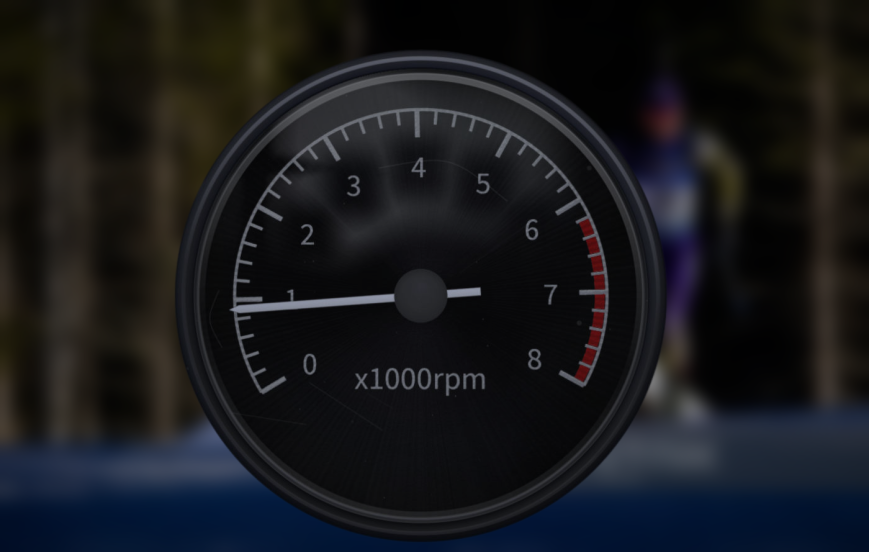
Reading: 900 rpm
